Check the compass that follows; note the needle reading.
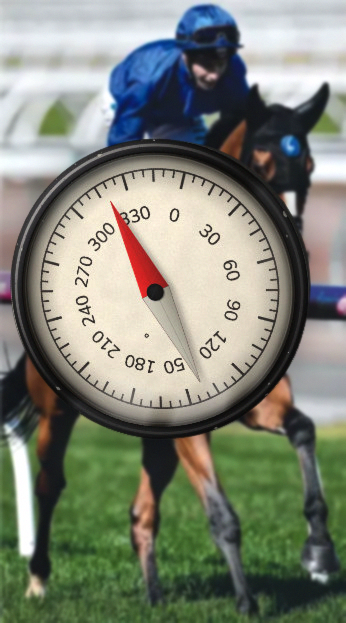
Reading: 320 °
